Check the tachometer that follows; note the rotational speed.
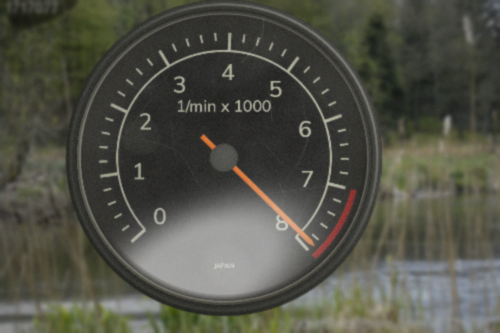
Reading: 7900 rpm
